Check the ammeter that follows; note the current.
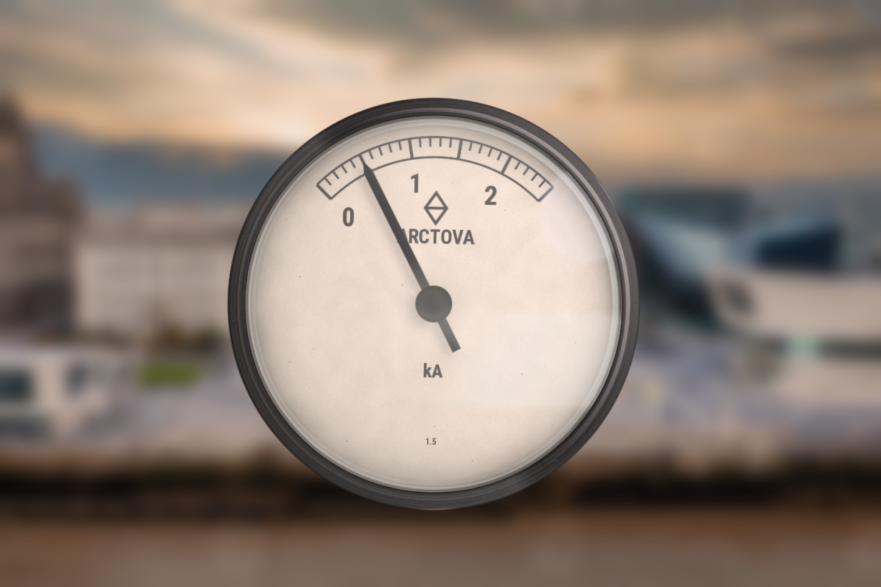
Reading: 0.5 kA
